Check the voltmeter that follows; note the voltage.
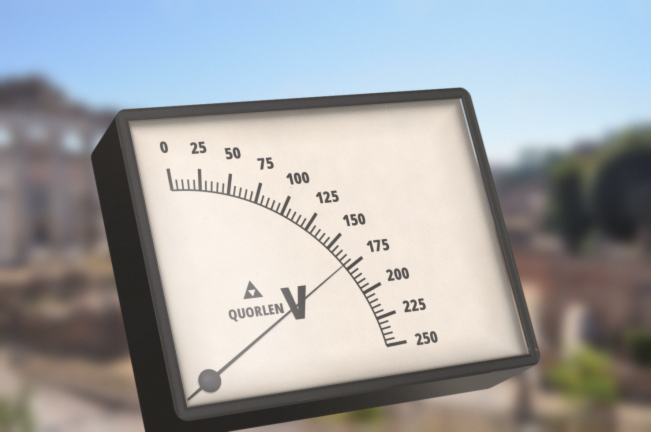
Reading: 170 V
